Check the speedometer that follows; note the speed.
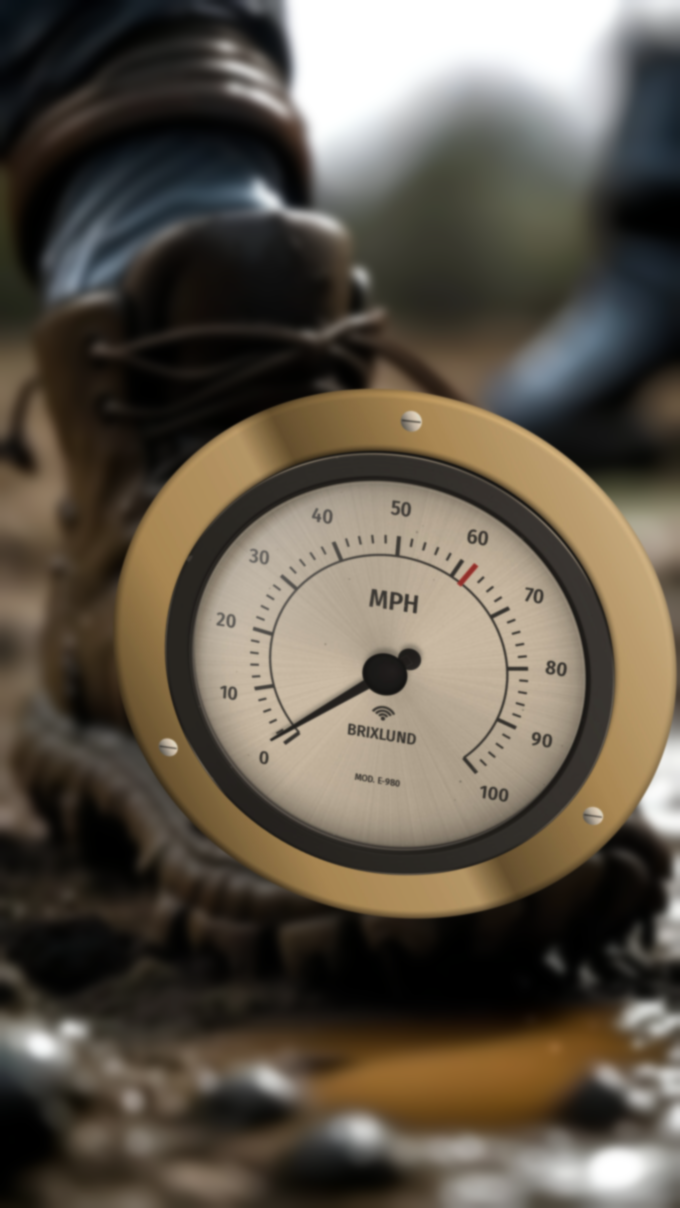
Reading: 2 mph
